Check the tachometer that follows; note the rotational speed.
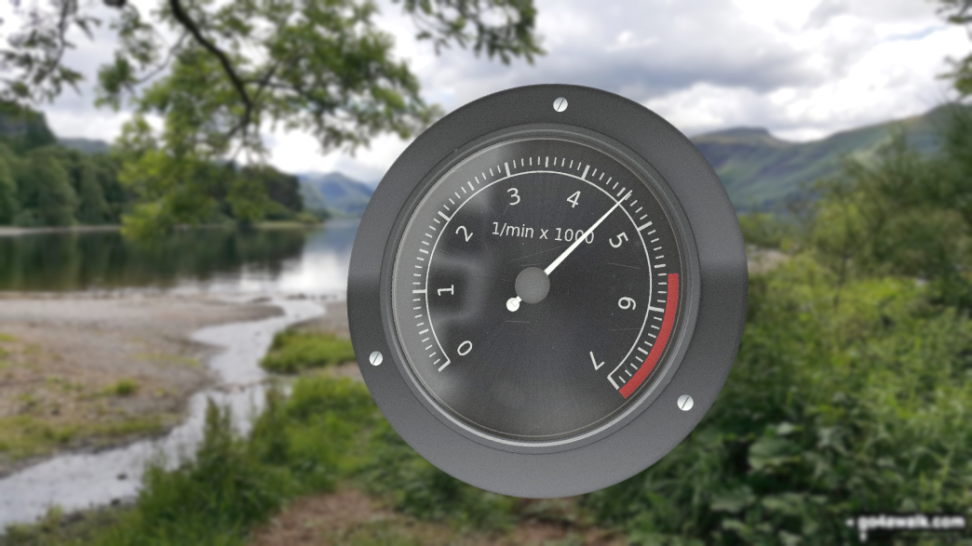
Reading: 4600 rpm
